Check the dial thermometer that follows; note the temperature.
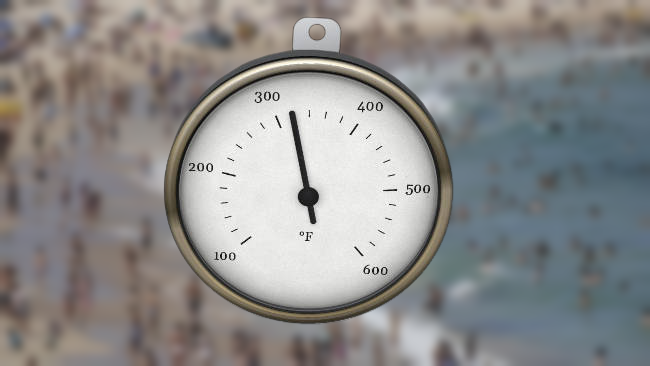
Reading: 320 °F
